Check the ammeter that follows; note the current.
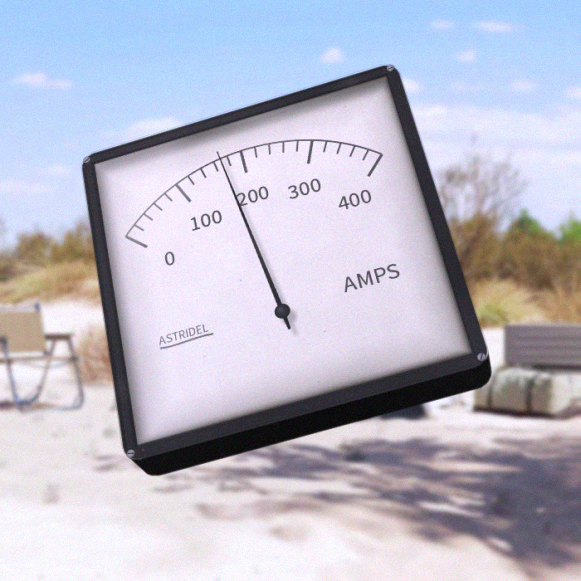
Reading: 170 A
